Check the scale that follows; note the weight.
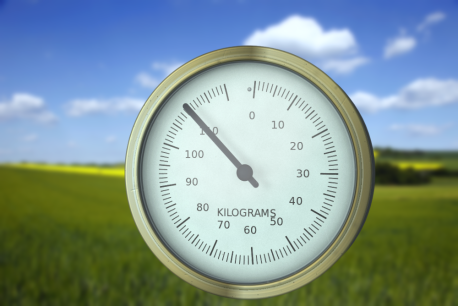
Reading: 110 kg
